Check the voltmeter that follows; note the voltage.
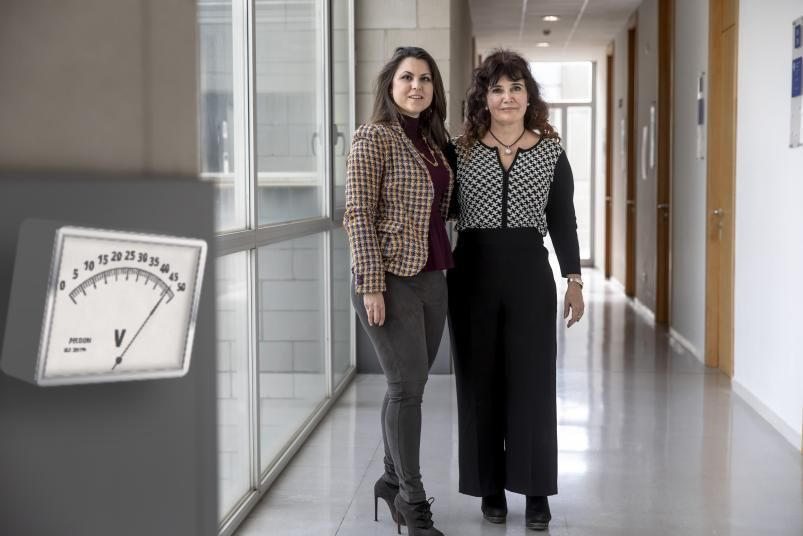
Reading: 45 V
